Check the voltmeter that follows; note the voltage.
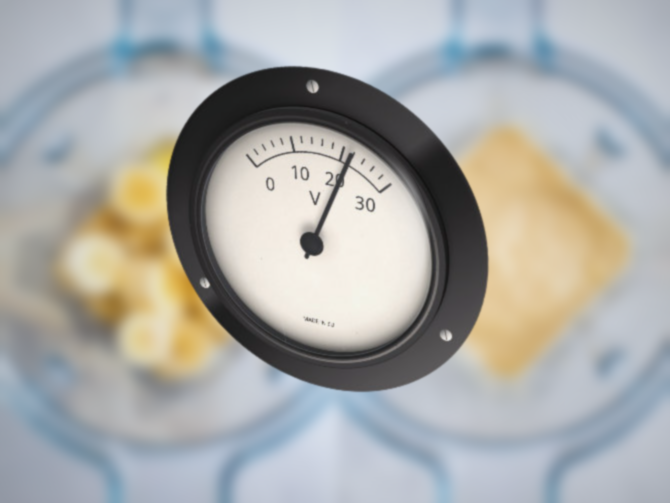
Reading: 22 V
